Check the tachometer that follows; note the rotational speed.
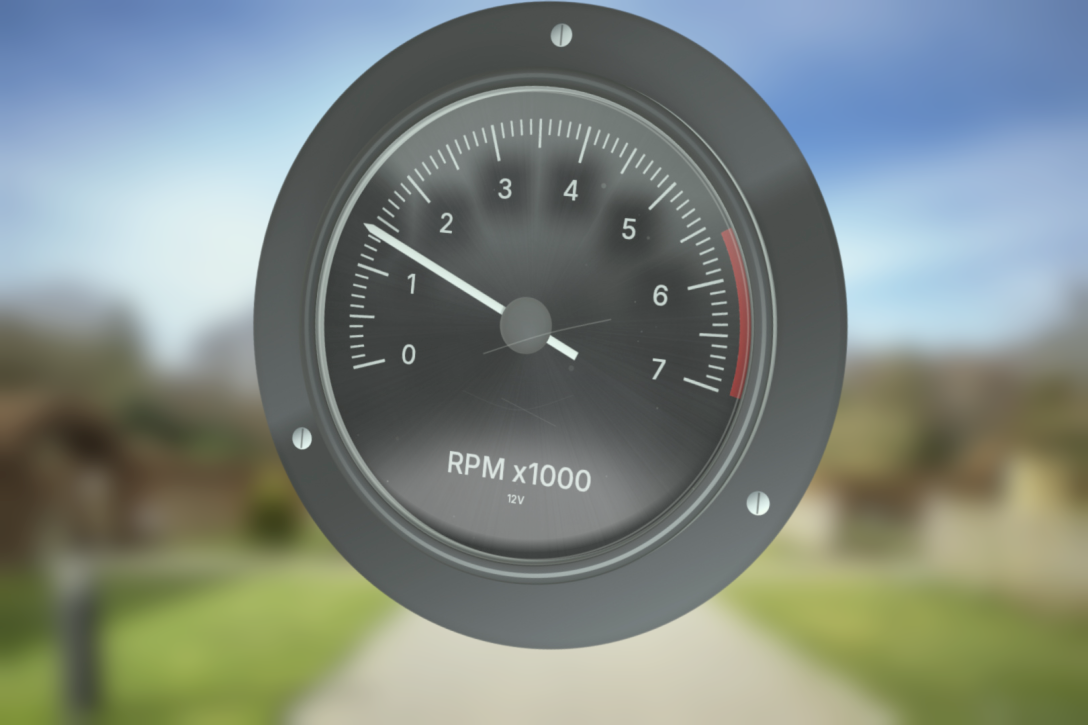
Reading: 1400 rpm
